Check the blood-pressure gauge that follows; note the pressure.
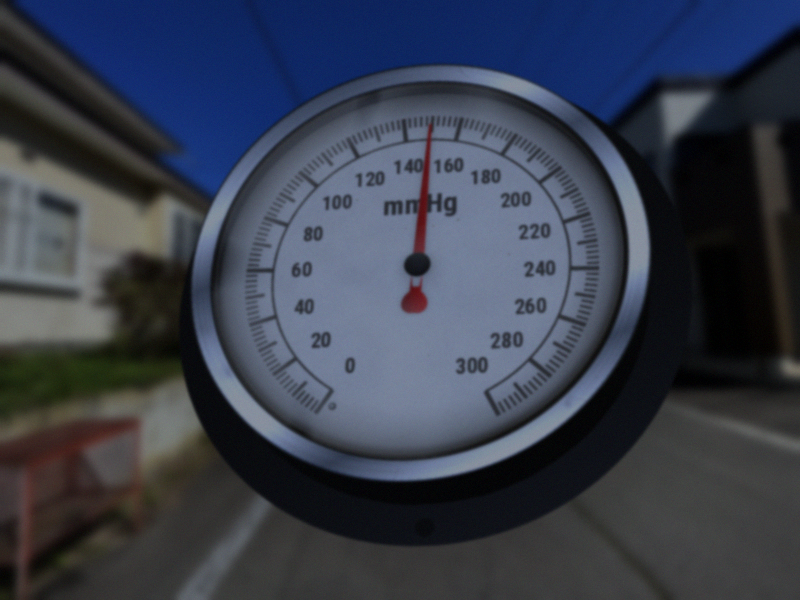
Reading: 150 mmHg
